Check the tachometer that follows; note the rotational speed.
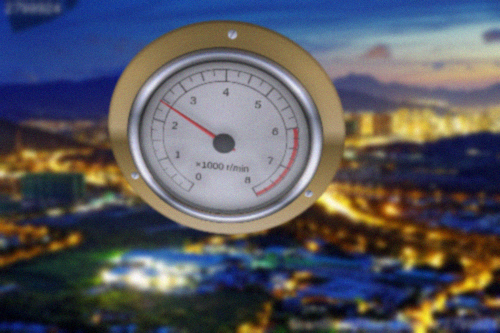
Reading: 2500 rpm
